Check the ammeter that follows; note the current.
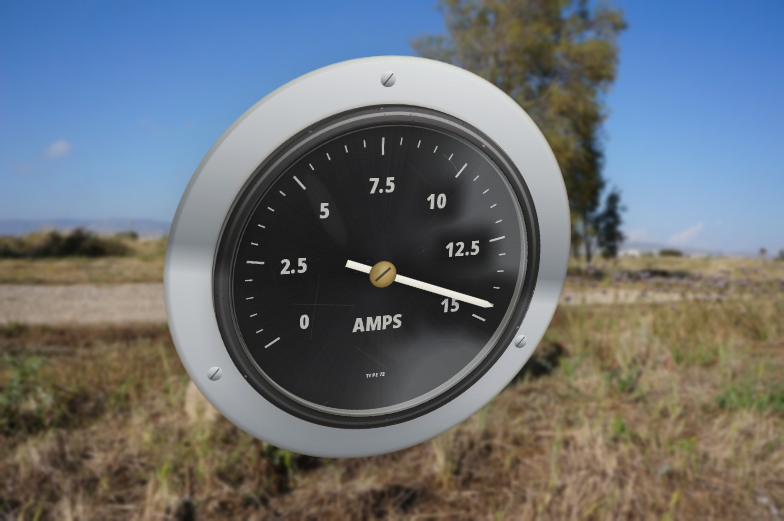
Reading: 14.5 A
